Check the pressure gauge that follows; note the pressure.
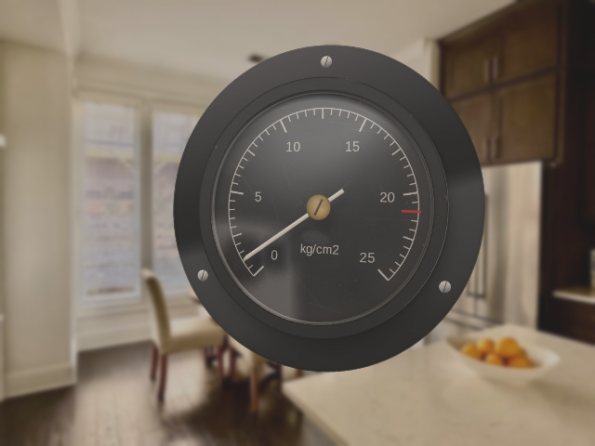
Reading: 1 kg/cm²
